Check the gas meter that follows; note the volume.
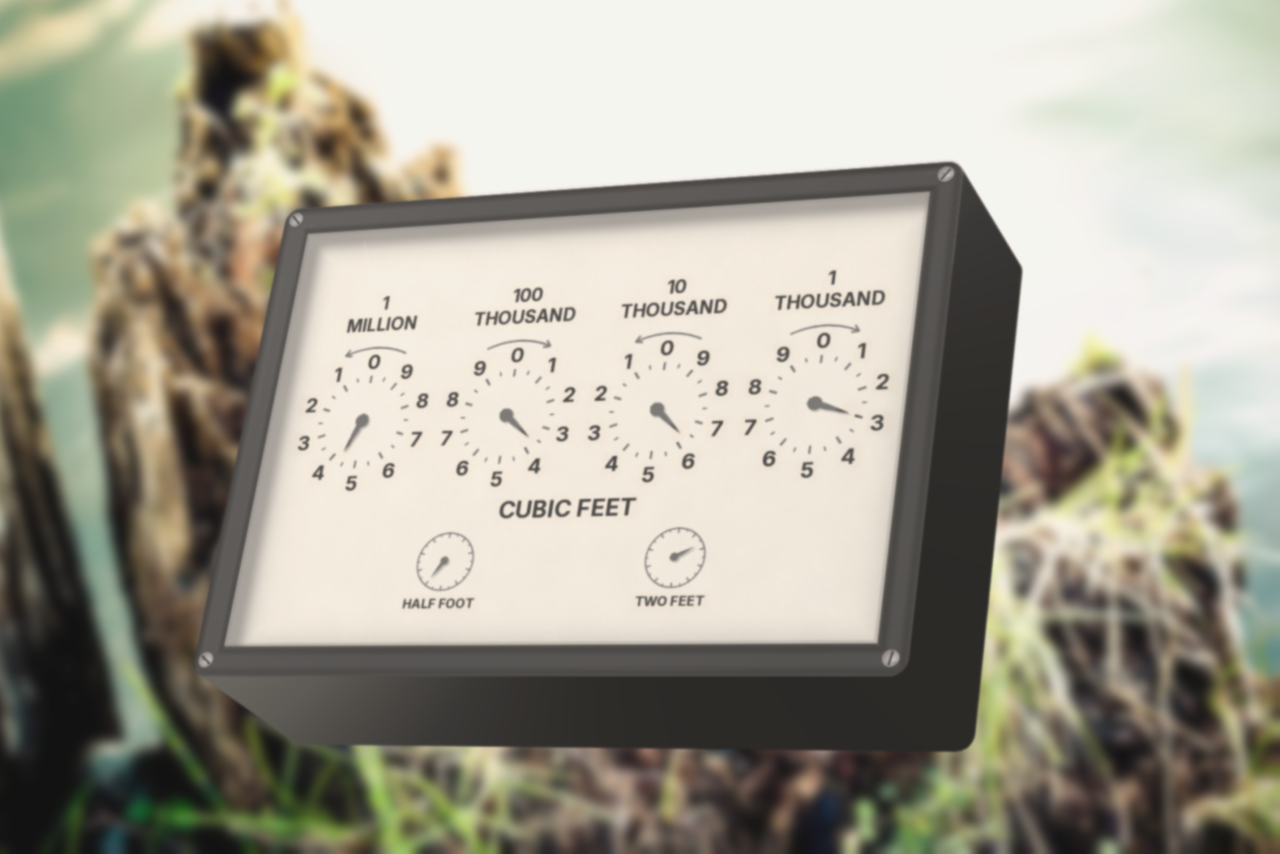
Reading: 436300 ft³
